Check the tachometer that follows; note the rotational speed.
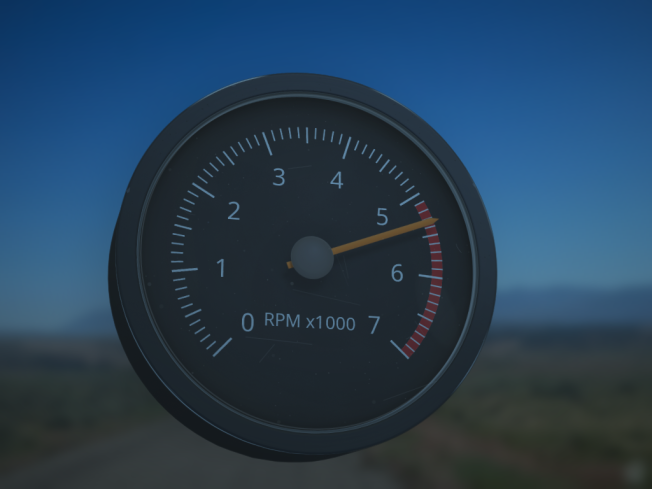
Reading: 5350 rpm
